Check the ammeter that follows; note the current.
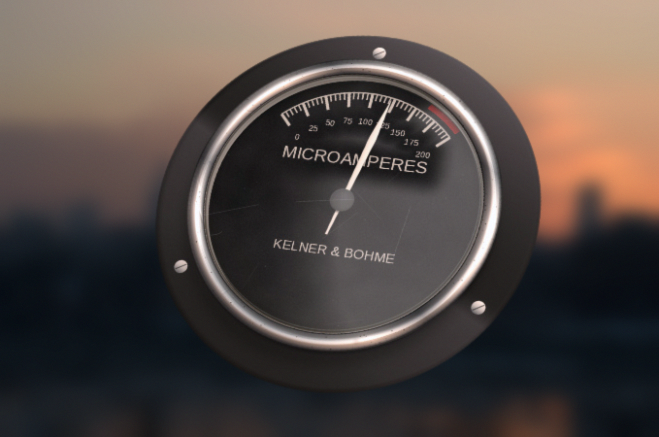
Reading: 125 µA
